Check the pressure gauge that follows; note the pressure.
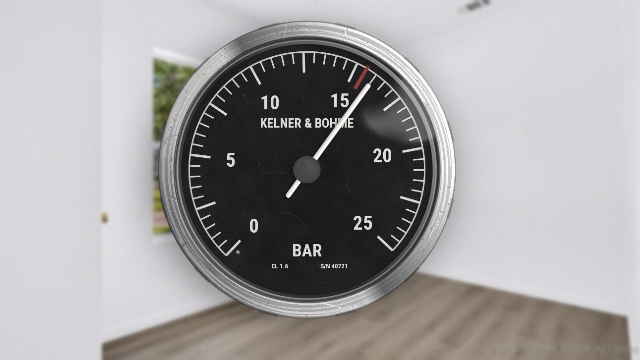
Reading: 16 bar
